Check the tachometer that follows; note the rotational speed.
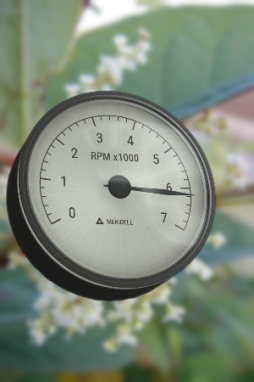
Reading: 6200 rpm
